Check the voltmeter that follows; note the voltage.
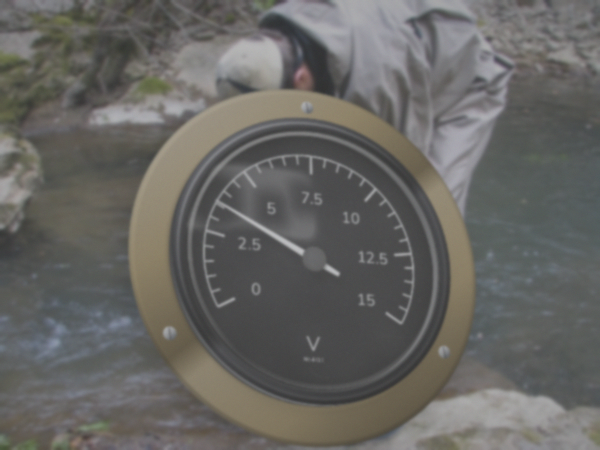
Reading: 3.5 V
